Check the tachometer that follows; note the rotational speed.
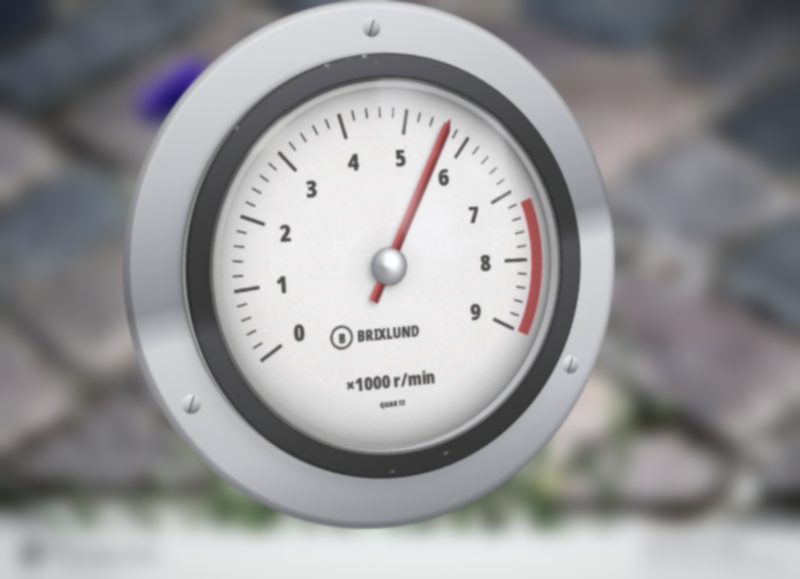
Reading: 5600 rpm
